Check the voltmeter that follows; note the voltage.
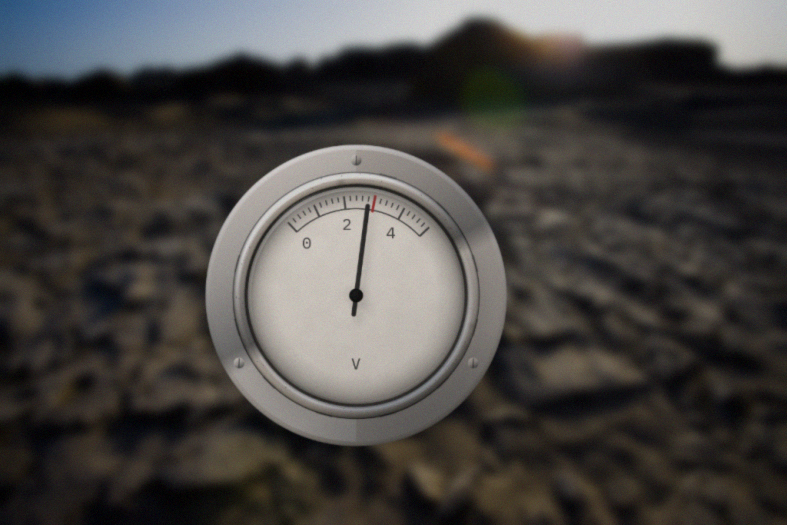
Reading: 2.8 V
